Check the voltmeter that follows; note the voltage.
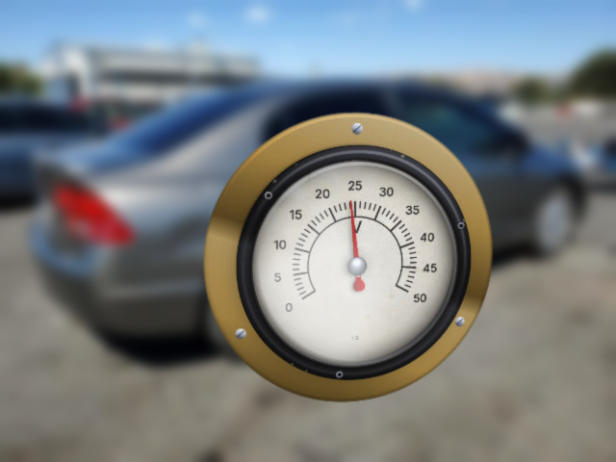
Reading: 24 V
